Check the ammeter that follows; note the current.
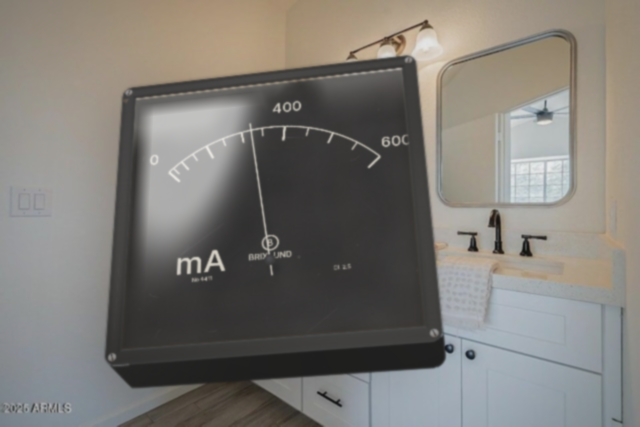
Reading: 325 mA
